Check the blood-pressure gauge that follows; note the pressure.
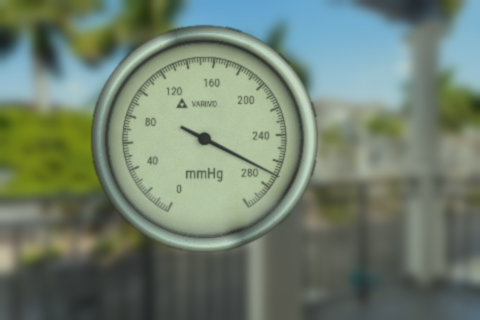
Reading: 270 mmHg
